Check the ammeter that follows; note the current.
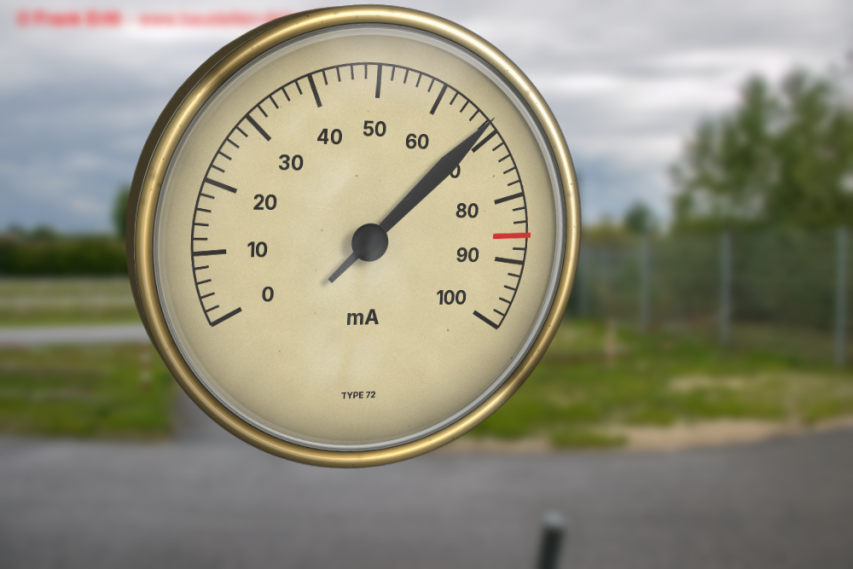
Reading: 68 mA
